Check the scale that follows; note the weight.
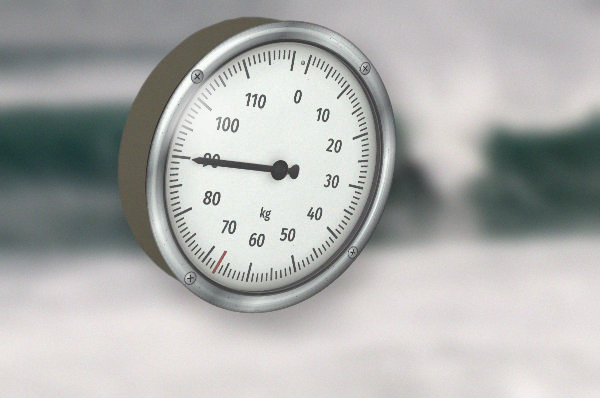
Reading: 90 kg
